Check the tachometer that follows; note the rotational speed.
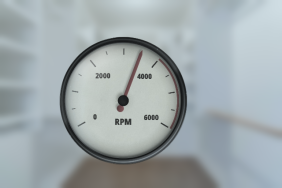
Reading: 3500 rpm
